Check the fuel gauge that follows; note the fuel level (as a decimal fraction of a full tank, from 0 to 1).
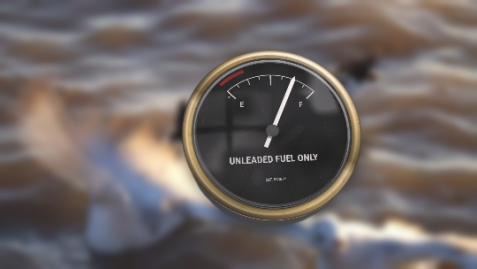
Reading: 0.75
